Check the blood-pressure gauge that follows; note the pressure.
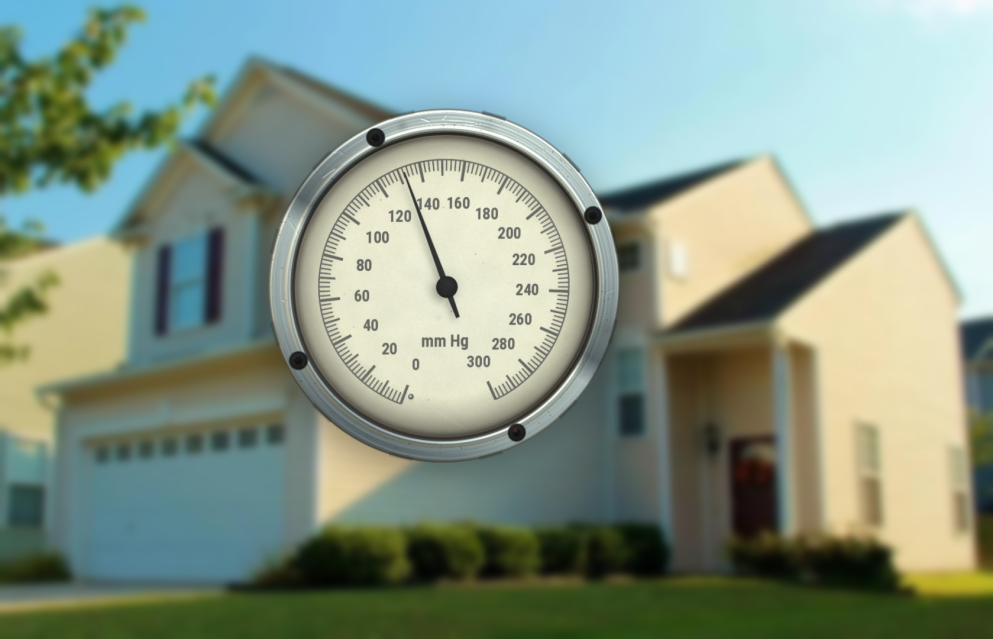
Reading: 132 mmHg
